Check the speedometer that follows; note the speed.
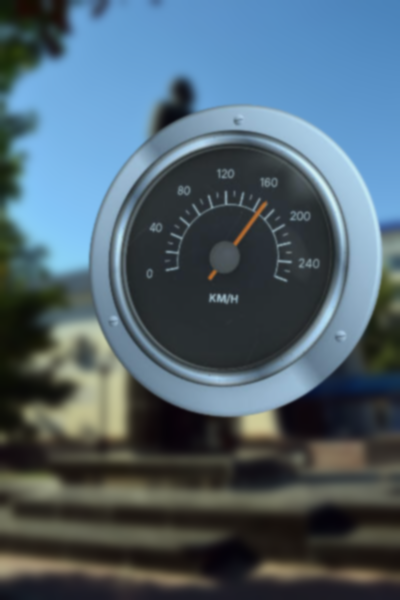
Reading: 170 km/h
